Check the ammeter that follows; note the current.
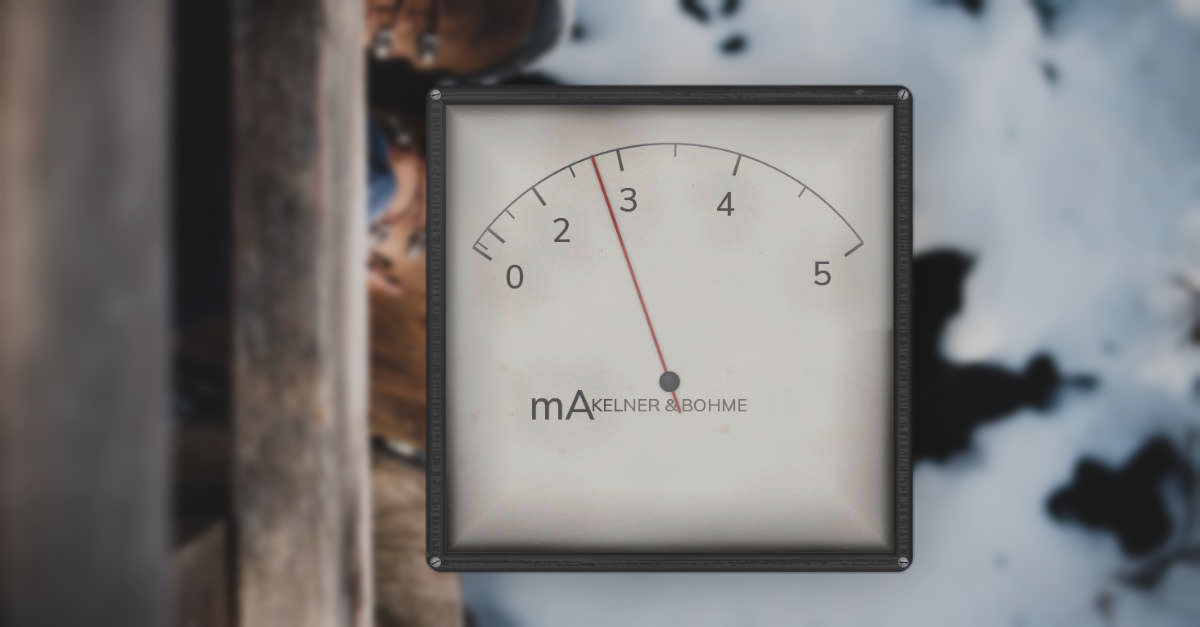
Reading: 2.75 mA
